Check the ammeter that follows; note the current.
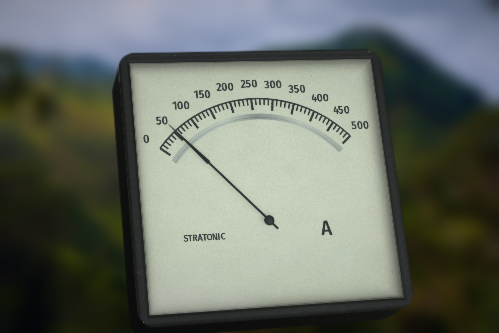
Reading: 50 A
